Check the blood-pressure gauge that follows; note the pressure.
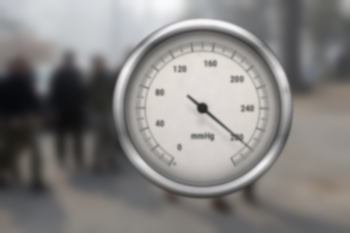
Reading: 280 mmHg
